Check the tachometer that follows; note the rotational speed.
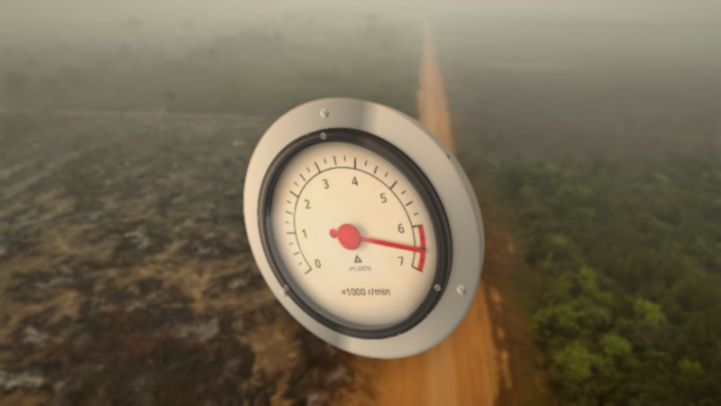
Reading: 6500 rpm
